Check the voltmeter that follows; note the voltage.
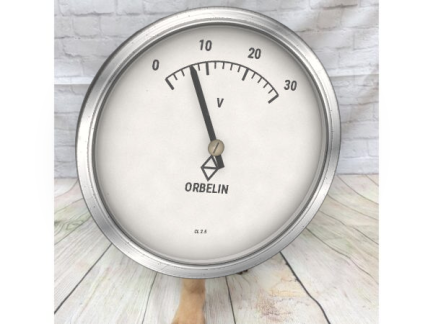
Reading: 6 V
